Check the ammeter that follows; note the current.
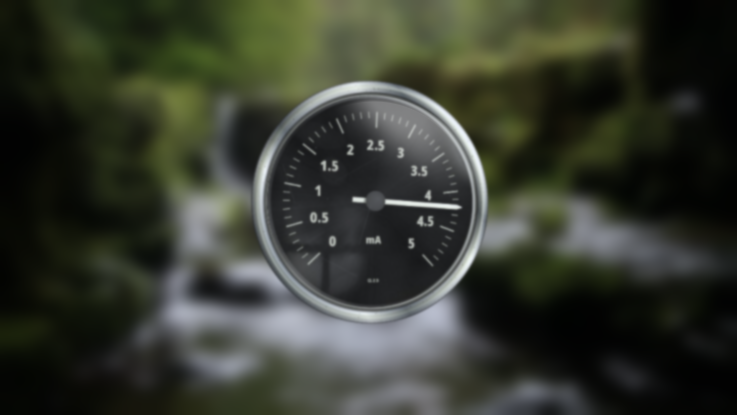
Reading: 4.2 mA
